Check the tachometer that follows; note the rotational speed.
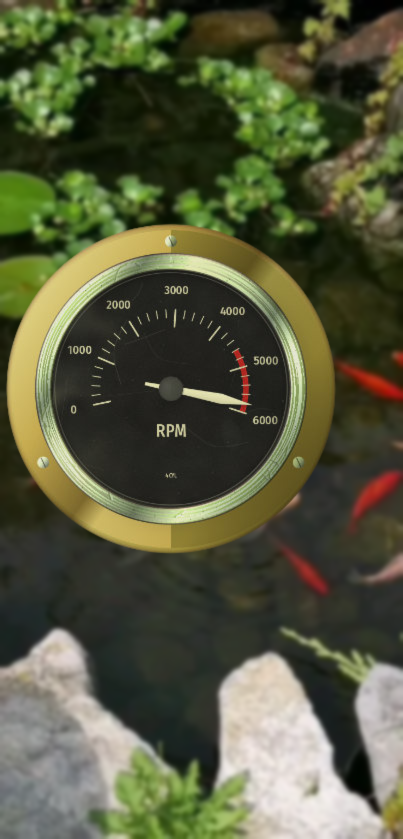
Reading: 5800 rpm
